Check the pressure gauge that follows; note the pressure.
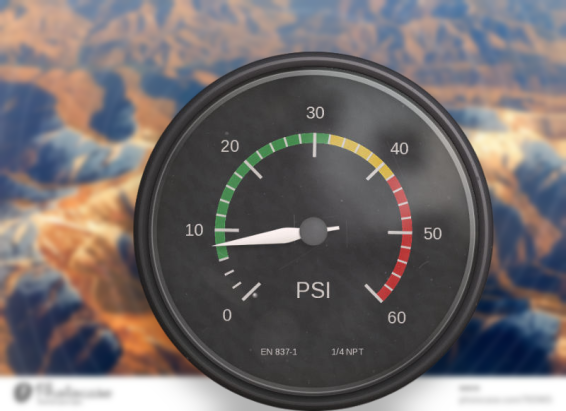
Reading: 8 psi
